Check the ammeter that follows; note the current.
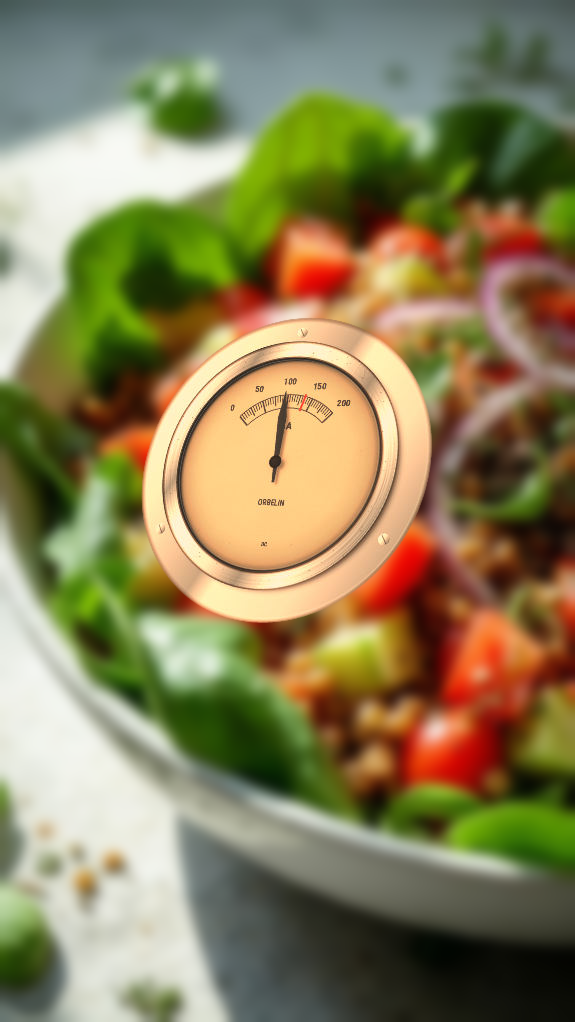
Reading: 100 mA
